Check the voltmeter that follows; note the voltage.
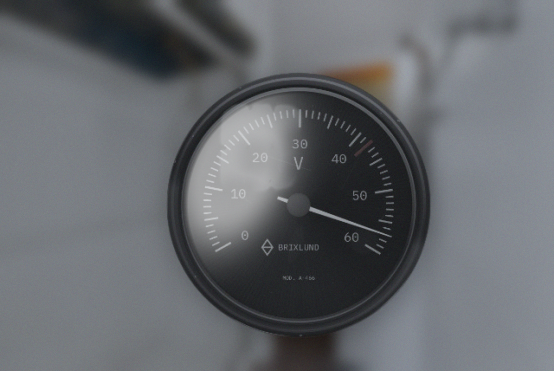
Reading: 57 V
